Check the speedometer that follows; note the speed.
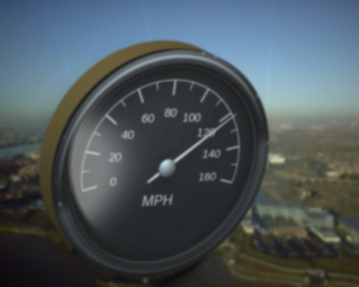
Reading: 120 mph
